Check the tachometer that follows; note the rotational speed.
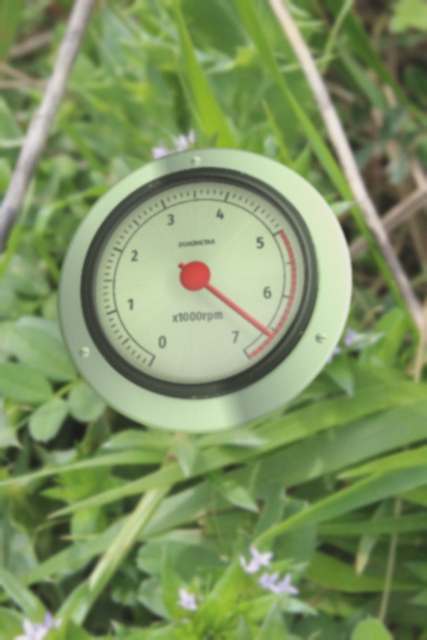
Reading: 6600 rpm
